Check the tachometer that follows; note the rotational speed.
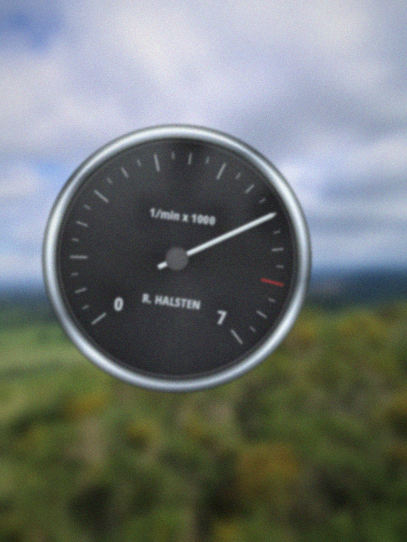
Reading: 5000 rpm
